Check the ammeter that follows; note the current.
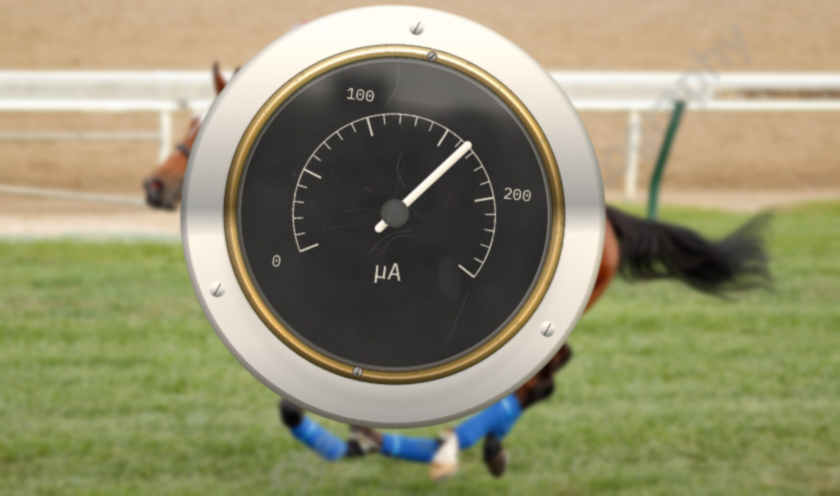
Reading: 165 µA
